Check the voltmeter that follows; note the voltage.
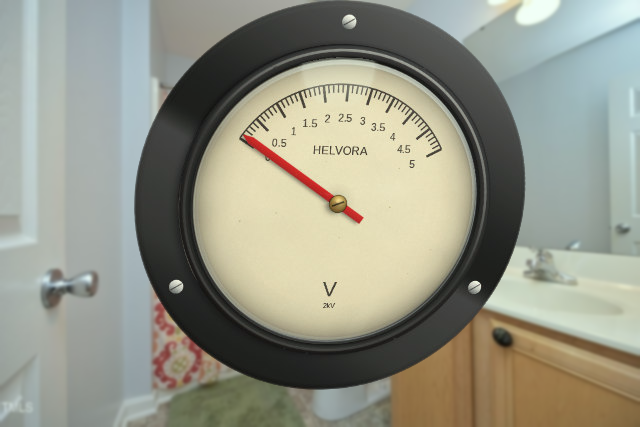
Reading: 0.1 V
